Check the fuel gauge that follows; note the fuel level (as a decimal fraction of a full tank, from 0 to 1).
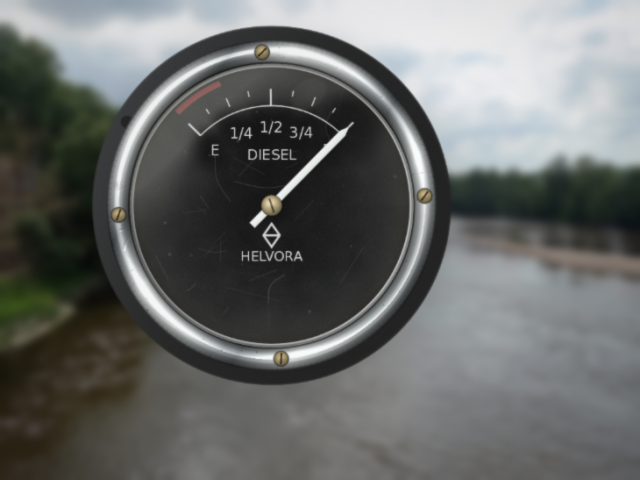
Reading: 1
